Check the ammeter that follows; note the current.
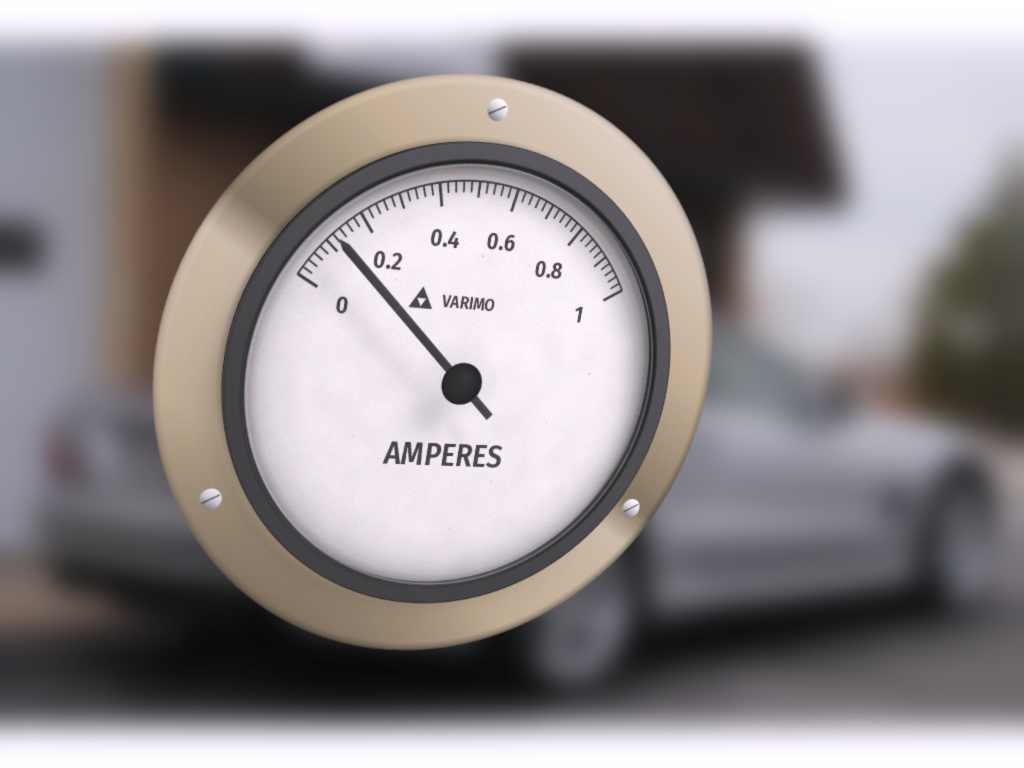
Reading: 0.12 A
